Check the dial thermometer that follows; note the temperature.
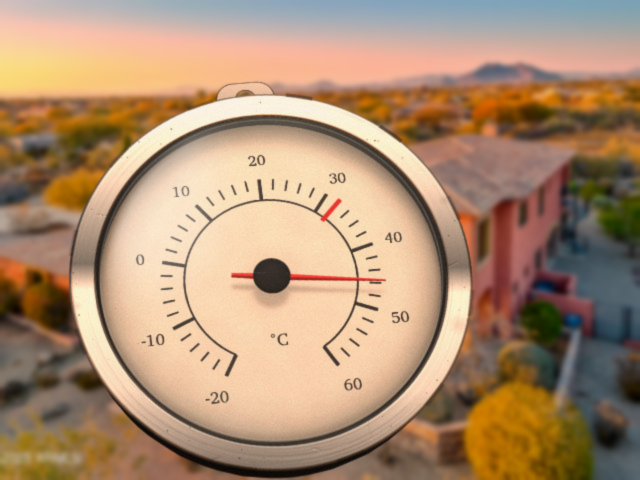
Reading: 46 °C
